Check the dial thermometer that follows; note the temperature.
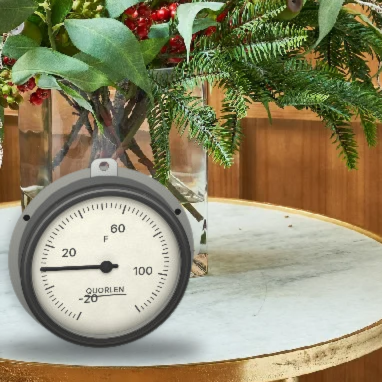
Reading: 10 °F
